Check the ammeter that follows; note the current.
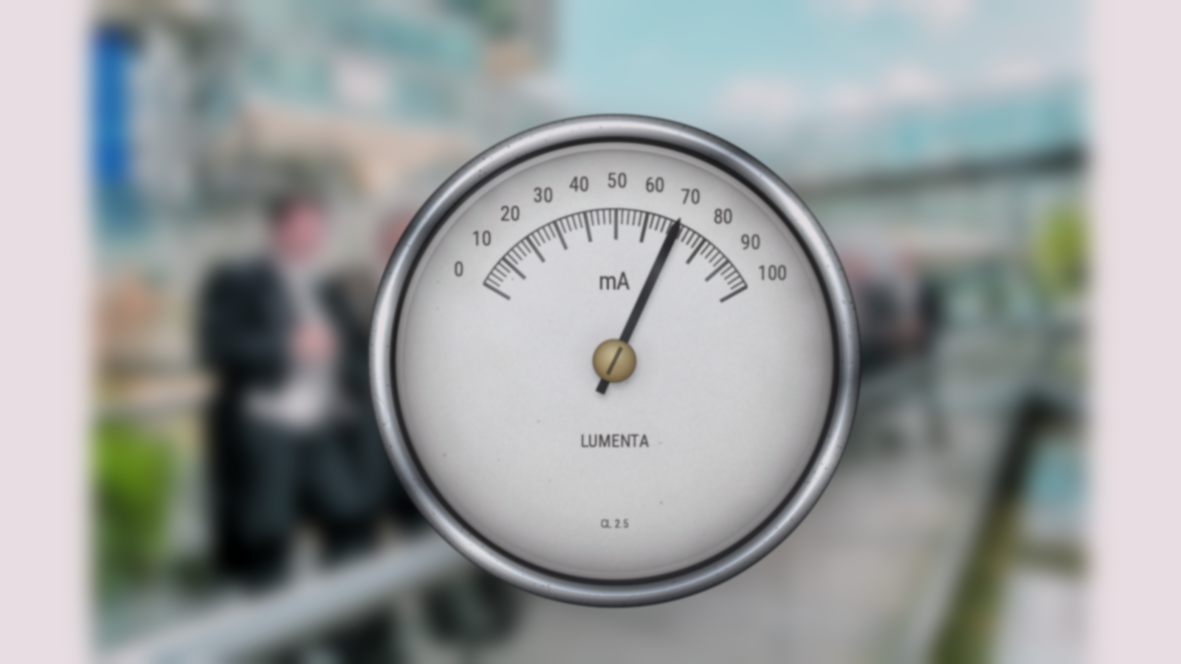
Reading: 70 mA
